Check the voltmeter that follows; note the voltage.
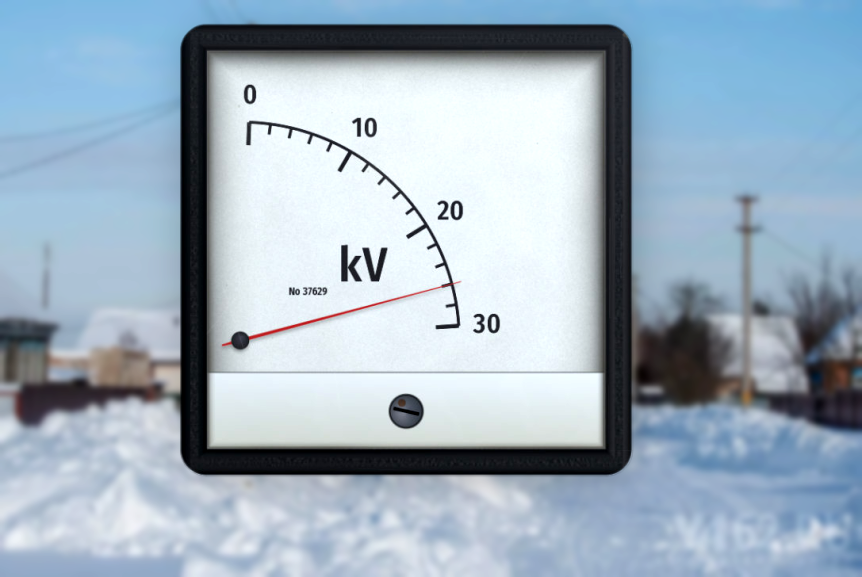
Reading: 26 kV
